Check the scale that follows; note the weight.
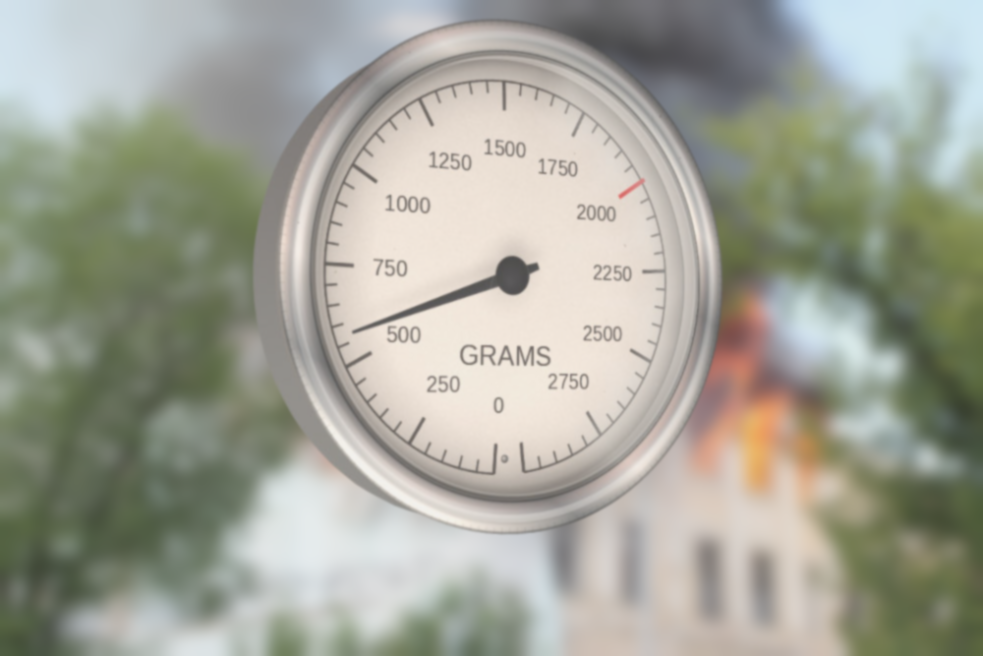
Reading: 575 g
